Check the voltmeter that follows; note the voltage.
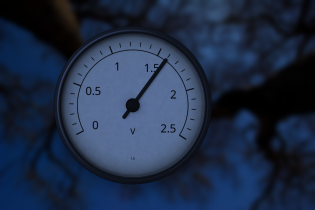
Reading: 1.6 V
